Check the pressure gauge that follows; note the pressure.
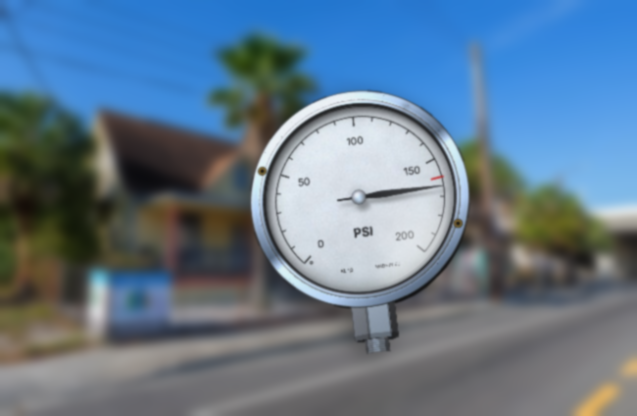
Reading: 165 psi
